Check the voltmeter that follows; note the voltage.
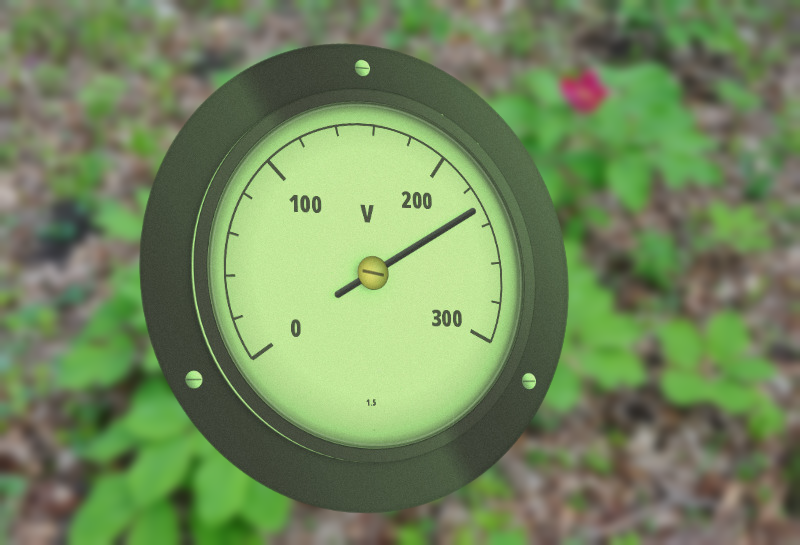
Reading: 230 V
